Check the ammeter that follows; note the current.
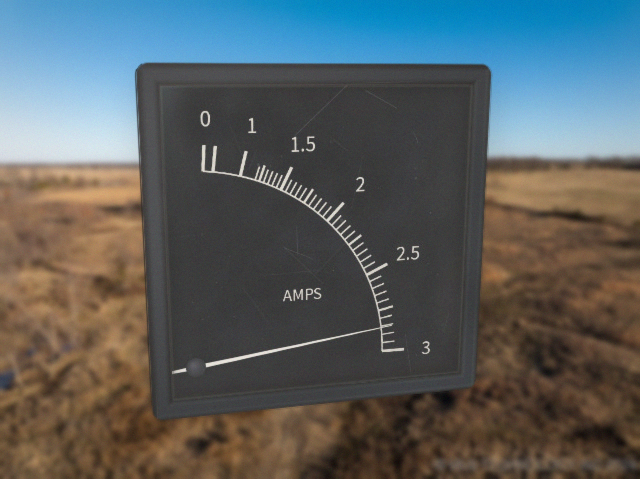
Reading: 2.85 A
